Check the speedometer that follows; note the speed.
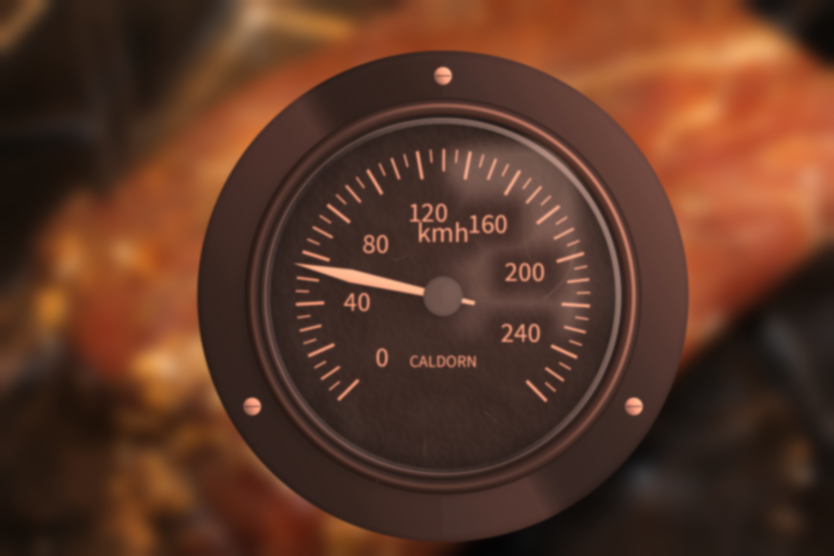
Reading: 55 km/h
